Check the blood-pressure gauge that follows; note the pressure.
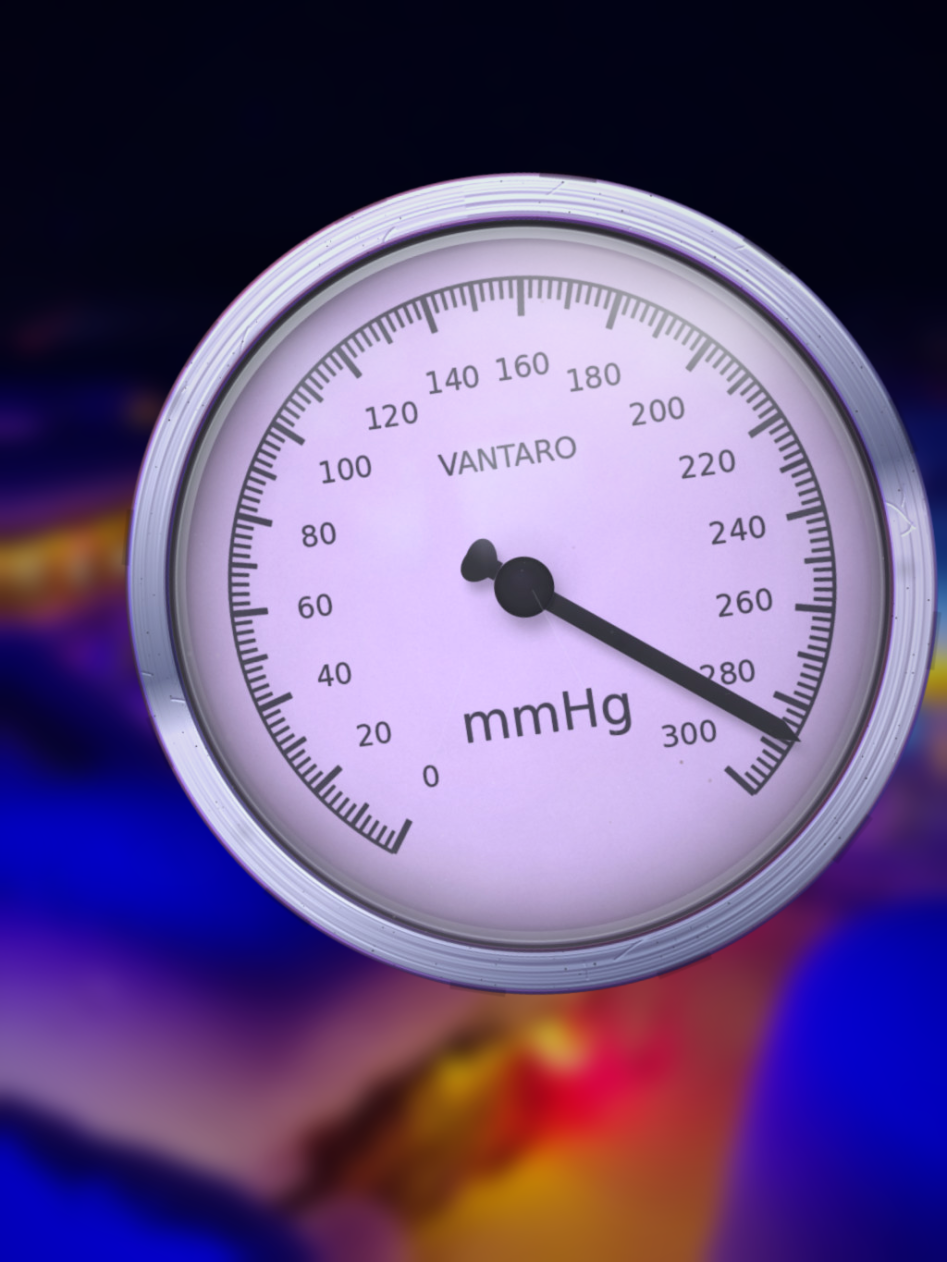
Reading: 286 mmHg
